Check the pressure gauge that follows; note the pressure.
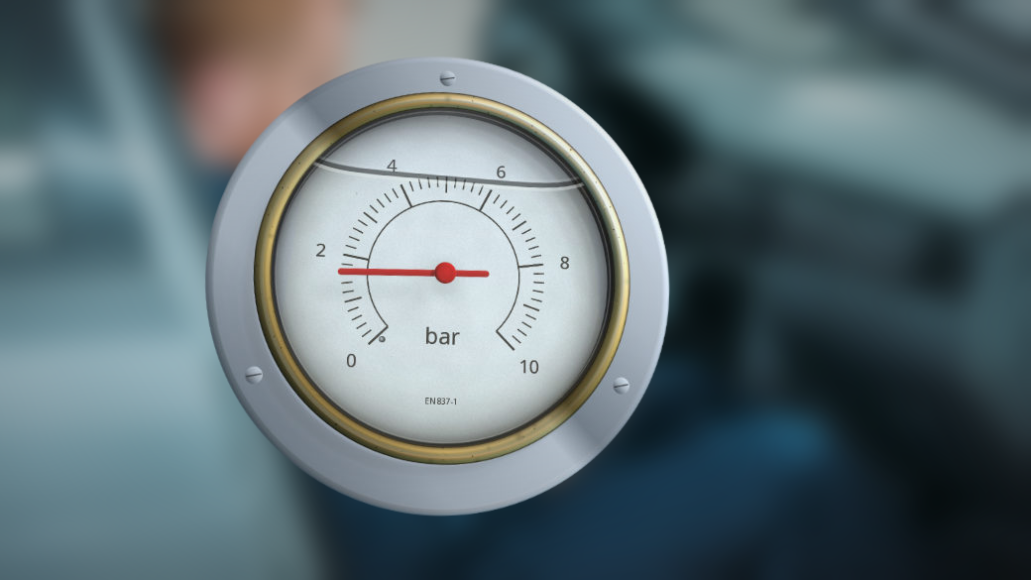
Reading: 1.6 bar
